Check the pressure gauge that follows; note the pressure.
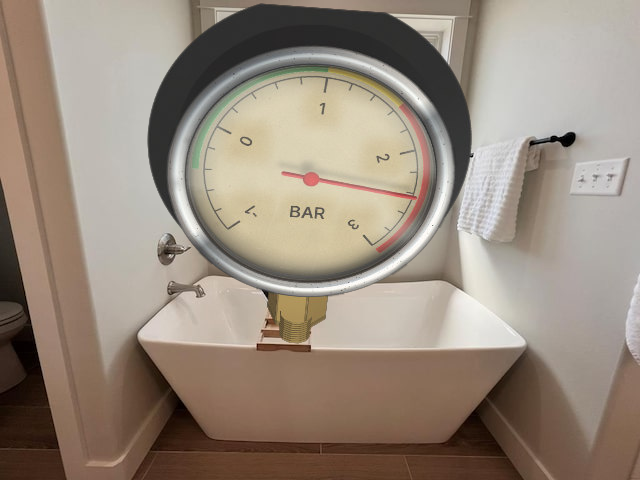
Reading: 2.4 bar
